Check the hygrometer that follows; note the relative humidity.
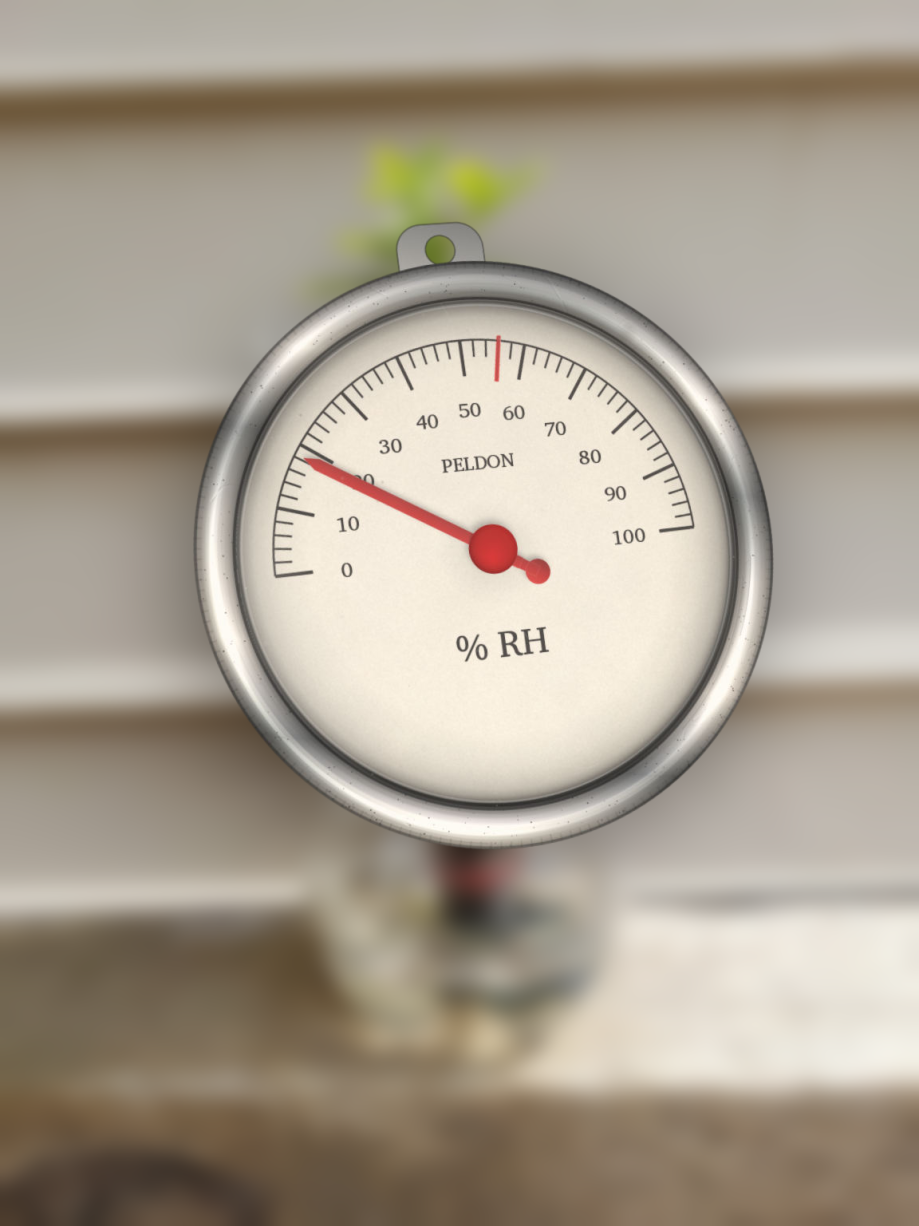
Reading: 18 %
